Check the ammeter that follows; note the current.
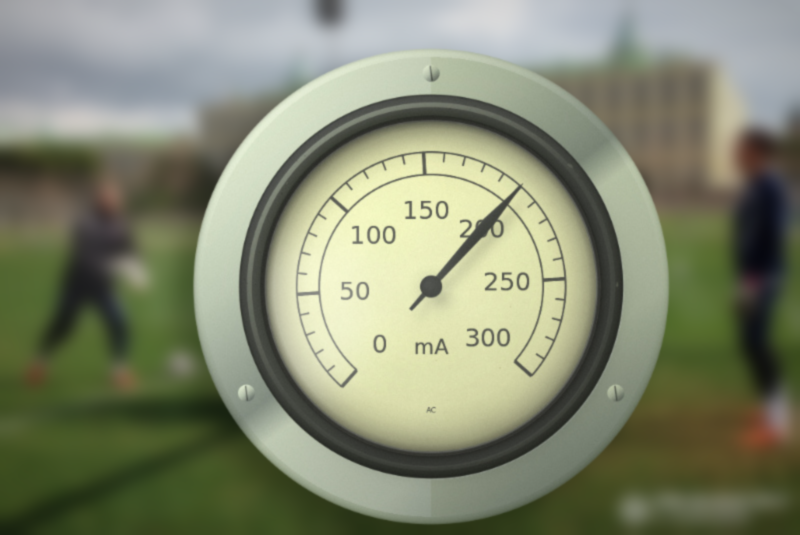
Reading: 200 mA
